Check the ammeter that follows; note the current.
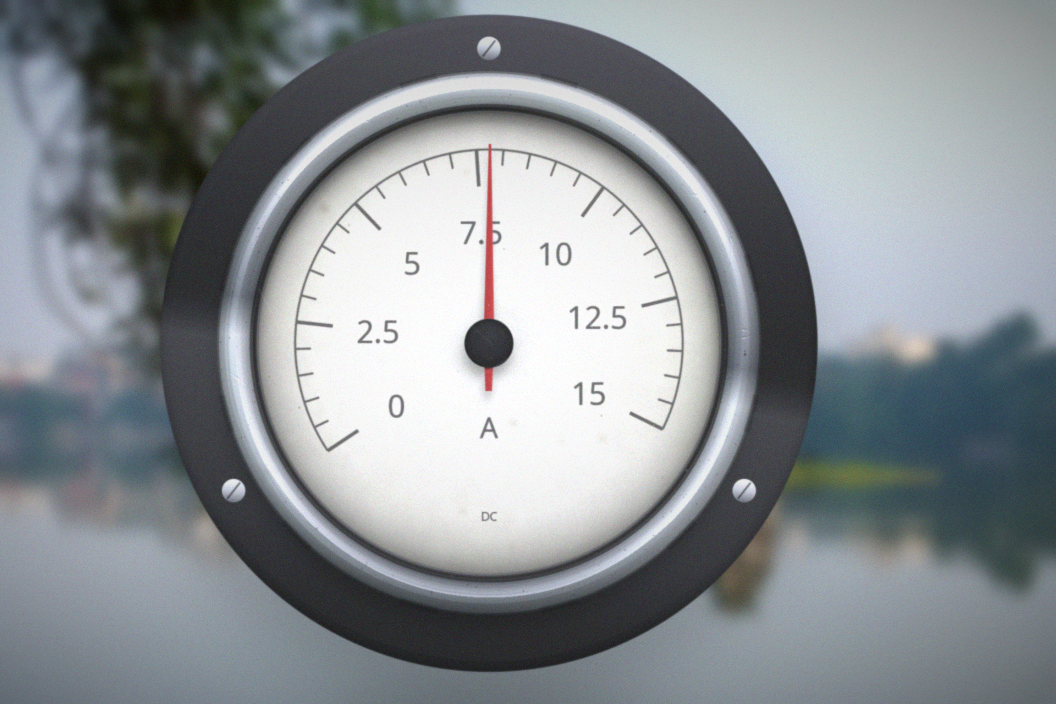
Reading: 7.75 A
